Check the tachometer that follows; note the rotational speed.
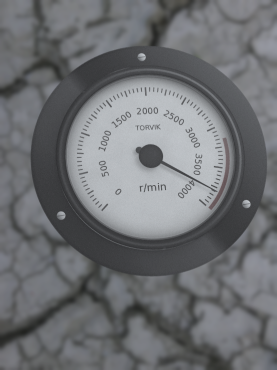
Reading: 3800 rpm
